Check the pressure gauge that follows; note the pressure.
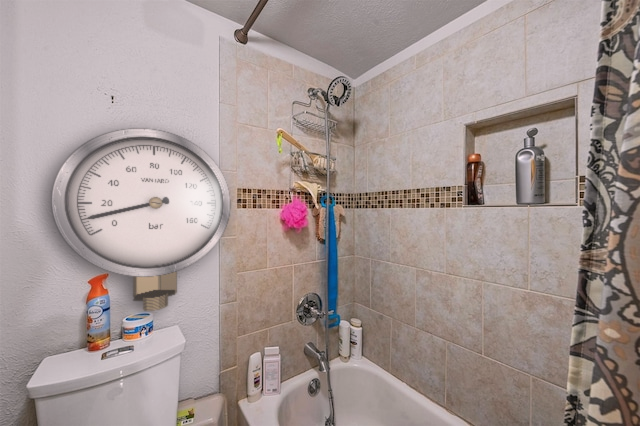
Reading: 10 bar
